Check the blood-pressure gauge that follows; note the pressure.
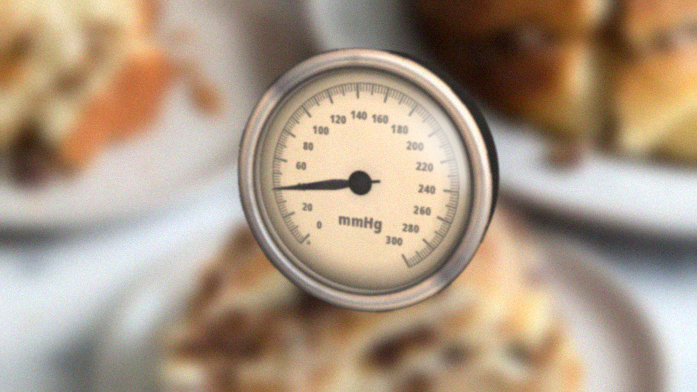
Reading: 40 mmHg
